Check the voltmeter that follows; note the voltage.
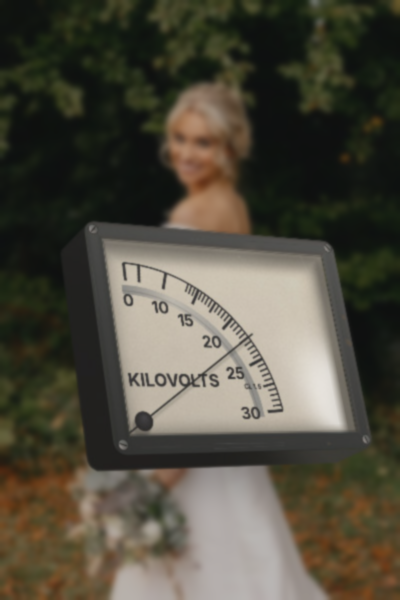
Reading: 22.5 kV
